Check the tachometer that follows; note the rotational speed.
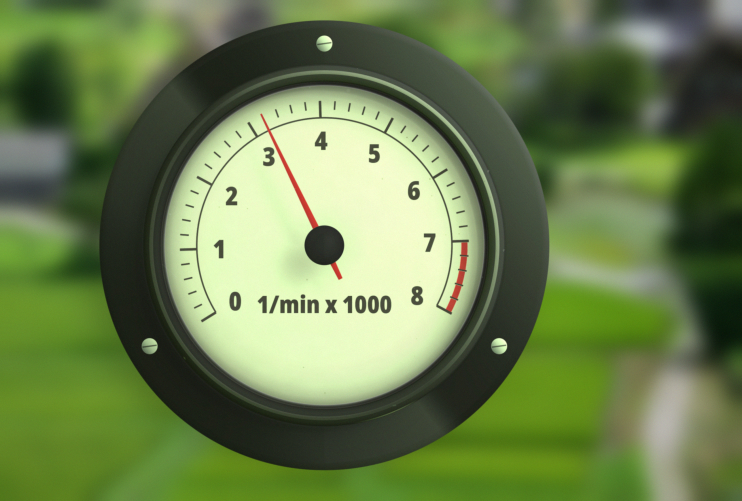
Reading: 3200 rpm
